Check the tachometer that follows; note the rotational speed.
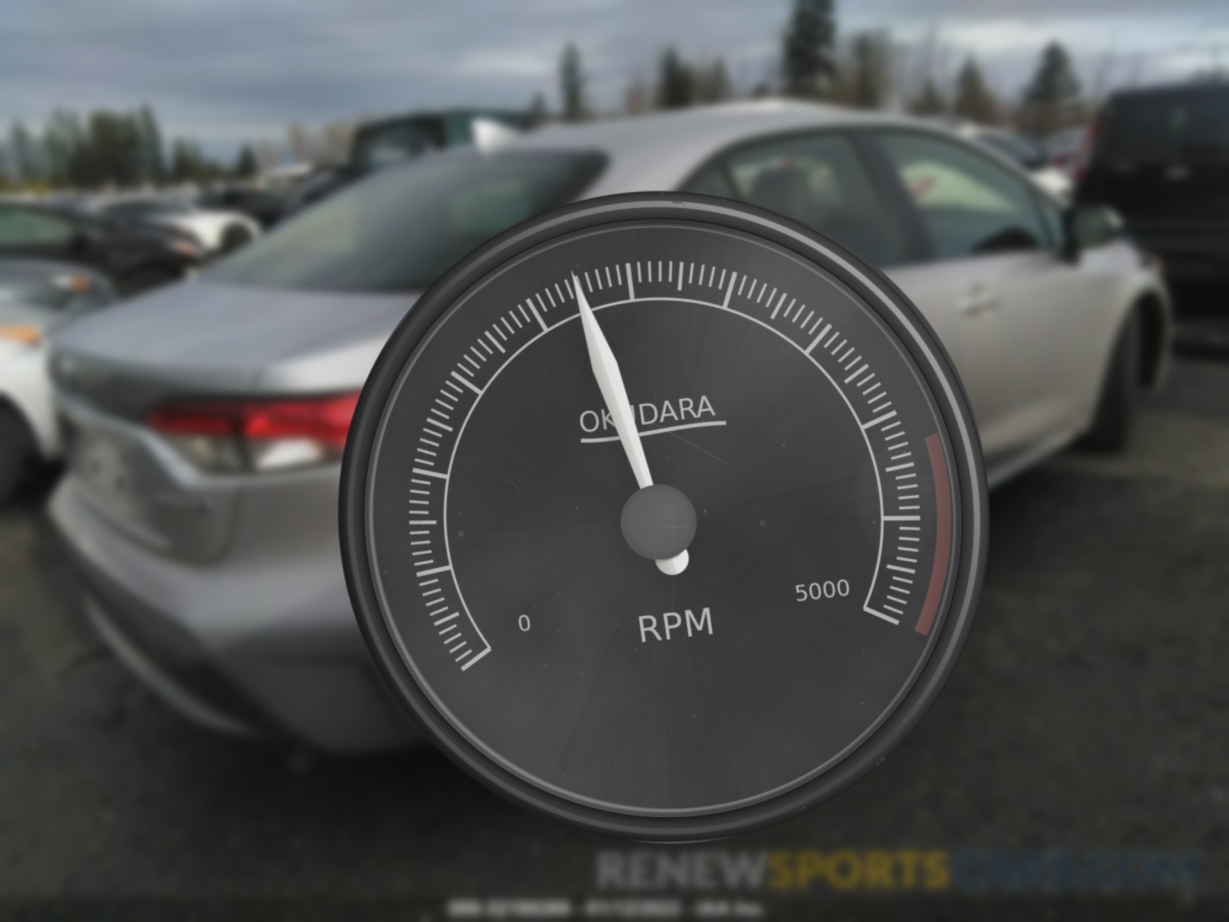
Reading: 2250 rpm
